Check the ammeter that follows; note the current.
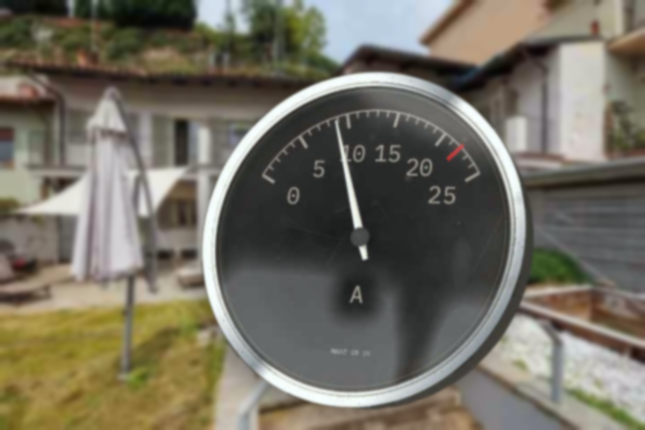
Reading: 9 A
